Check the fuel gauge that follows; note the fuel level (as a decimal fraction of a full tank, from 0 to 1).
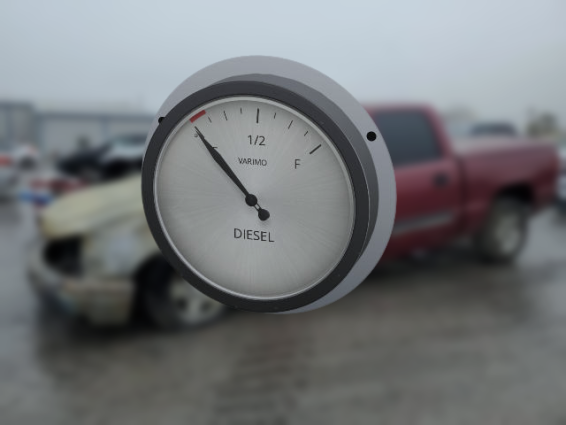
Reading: 0
